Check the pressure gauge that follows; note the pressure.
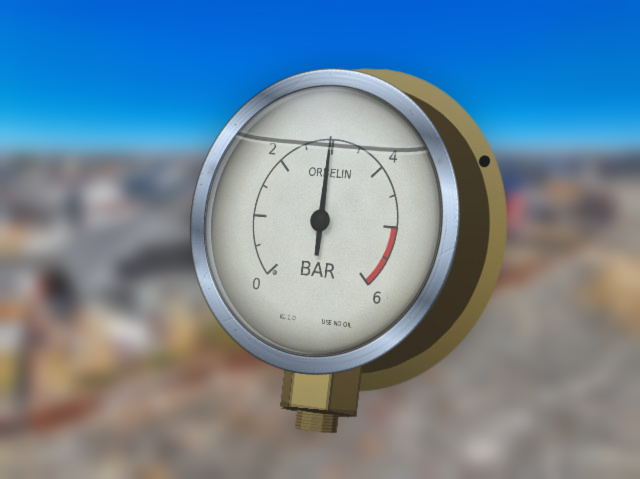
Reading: 3 bar
